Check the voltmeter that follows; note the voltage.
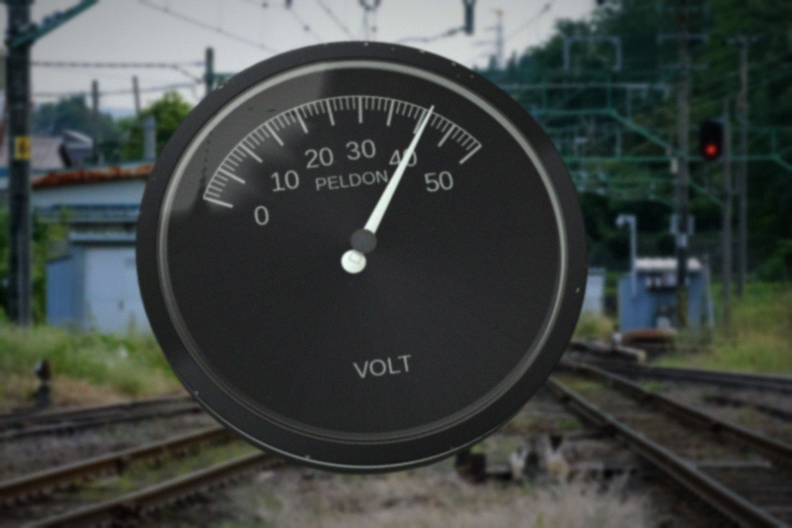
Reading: 41 V
